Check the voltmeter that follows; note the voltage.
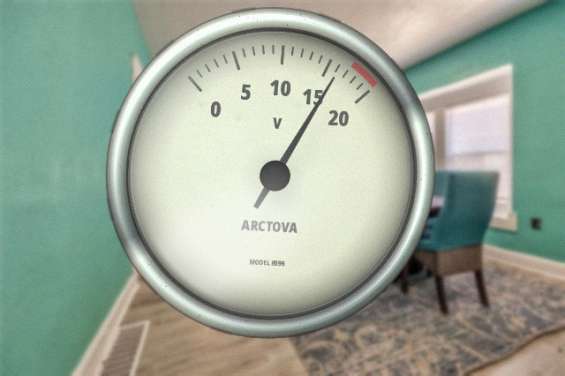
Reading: 16 V
